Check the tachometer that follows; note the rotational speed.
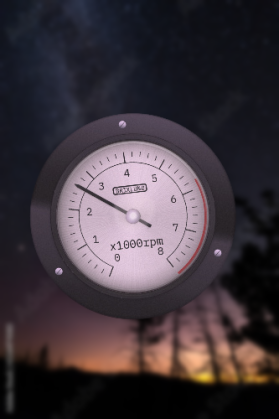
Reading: 2600 rpm
